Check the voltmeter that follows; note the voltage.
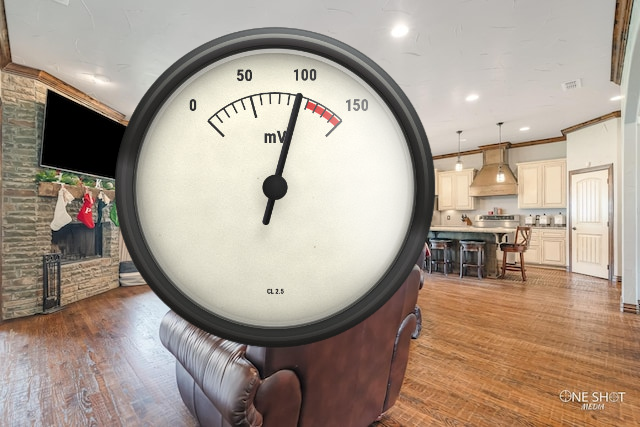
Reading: 100 mV
